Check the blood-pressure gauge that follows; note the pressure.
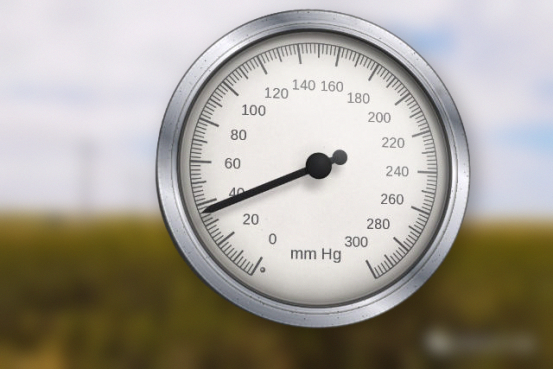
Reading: 36 mmHg
